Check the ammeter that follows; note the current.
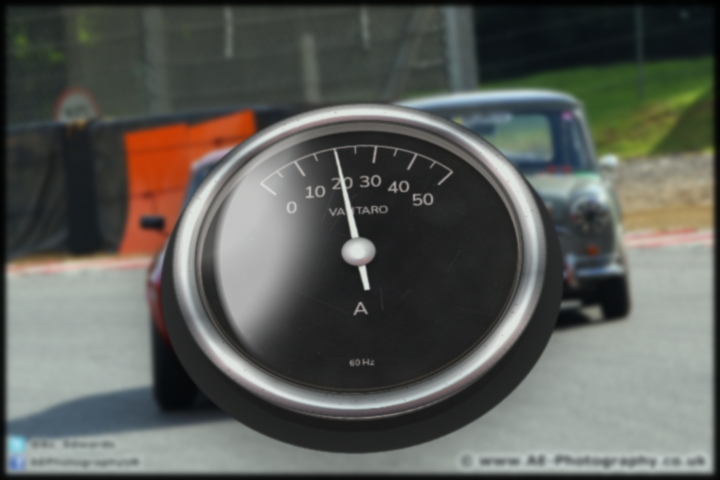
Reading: 20 A
